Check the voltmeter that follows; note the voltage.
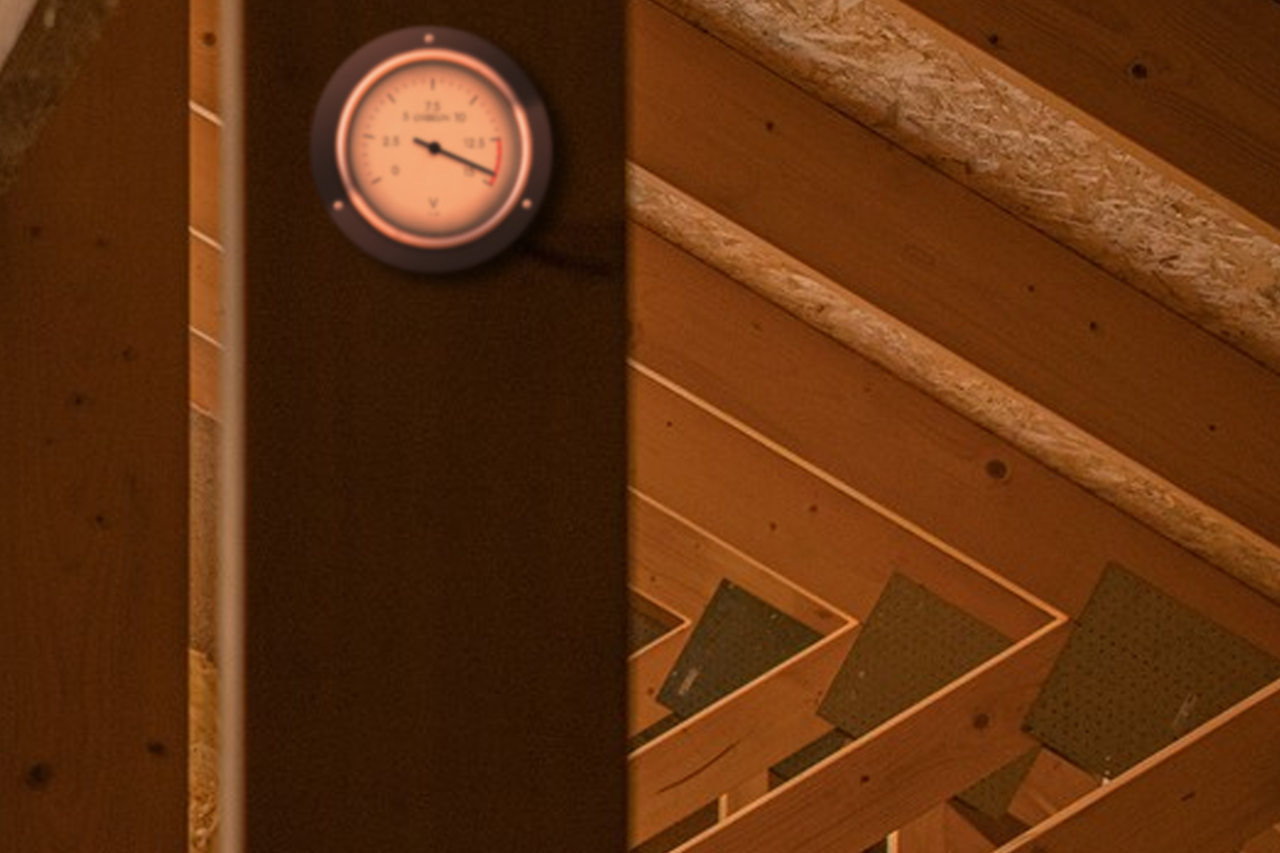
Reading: 14.5 V
